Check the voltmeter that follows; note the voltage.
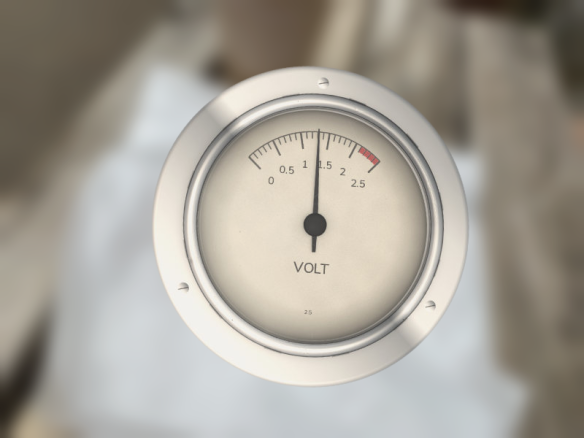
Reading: 1.3 V
